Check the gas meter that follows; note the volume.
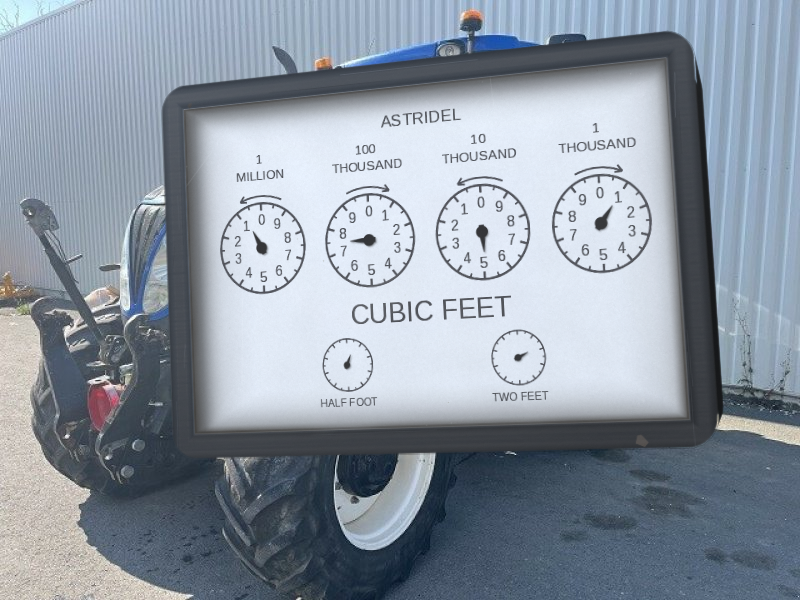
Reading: 75100 ft³
